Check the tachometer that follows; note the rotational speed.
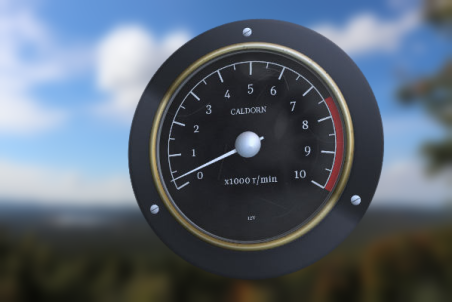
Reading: 250 rpm
